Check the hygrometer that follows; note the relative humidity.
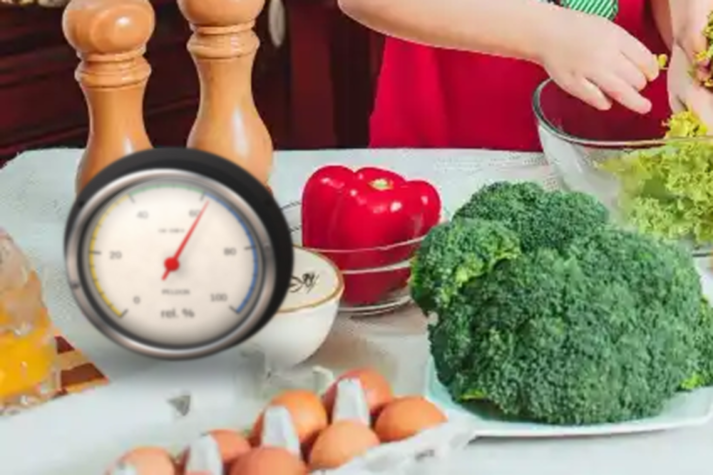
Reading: 62 %
